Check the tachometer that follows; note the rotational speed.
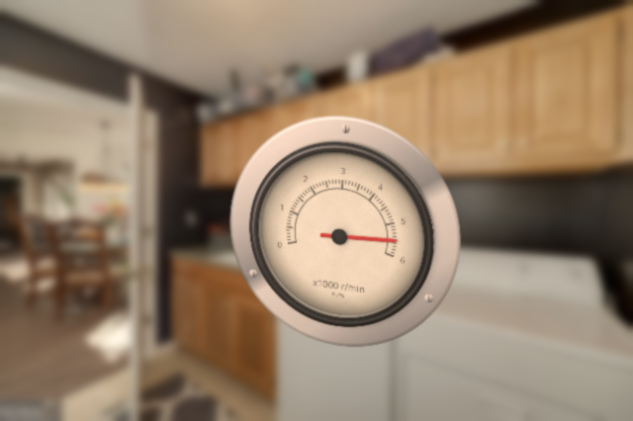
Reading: 5500 rpm
